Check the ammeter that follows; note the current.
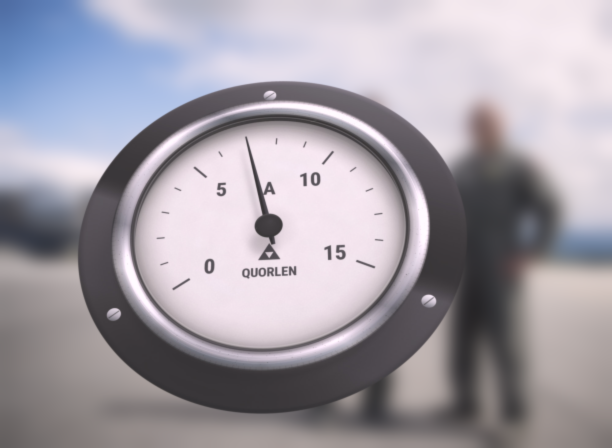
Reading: 7 A
